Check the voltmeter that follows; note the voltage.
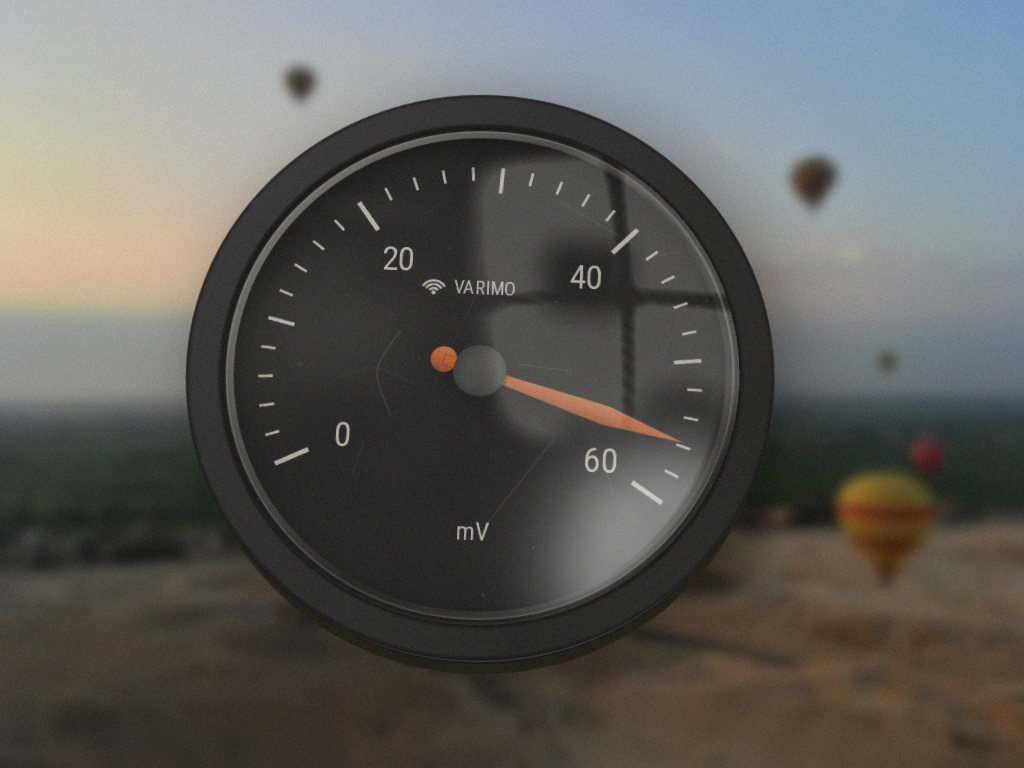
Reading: 56 mV
